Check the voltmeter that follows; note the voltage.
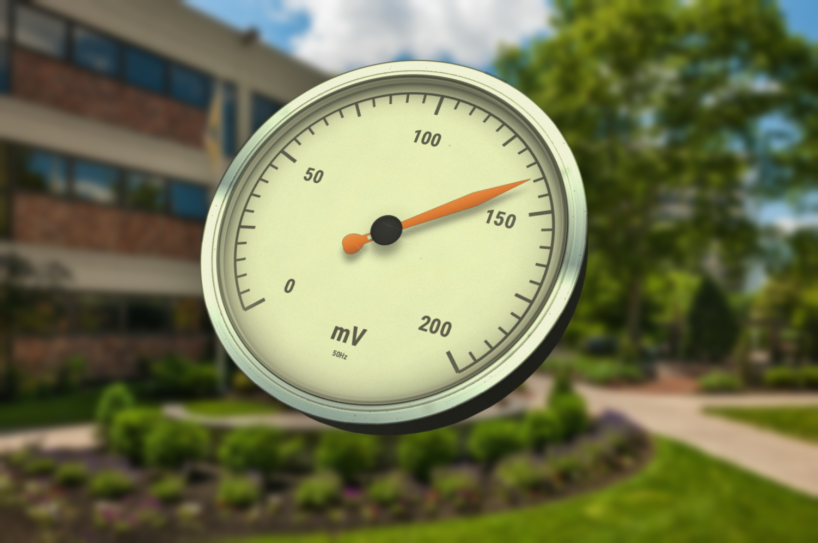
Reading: 140 mV
